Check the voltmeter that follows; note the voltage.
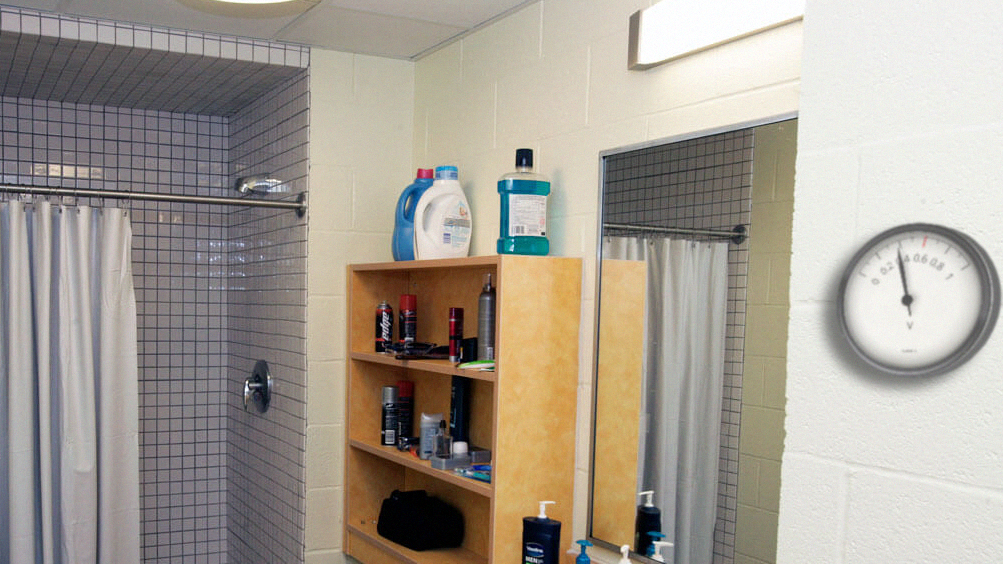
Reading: 0.4 V
